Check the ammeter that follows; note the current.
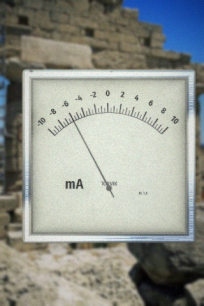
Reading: -6 mA
